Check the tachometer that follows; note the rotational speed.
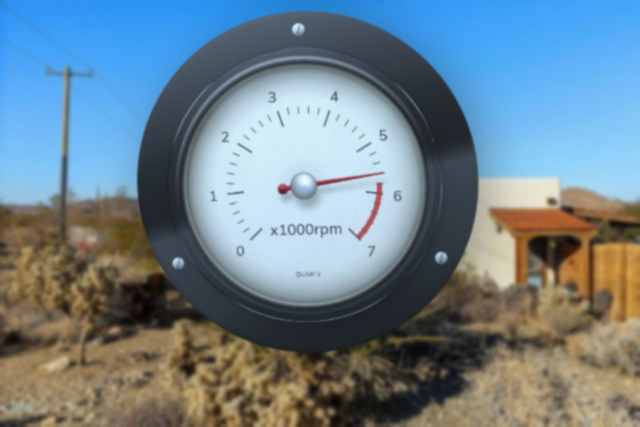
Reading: 5600 rpm
